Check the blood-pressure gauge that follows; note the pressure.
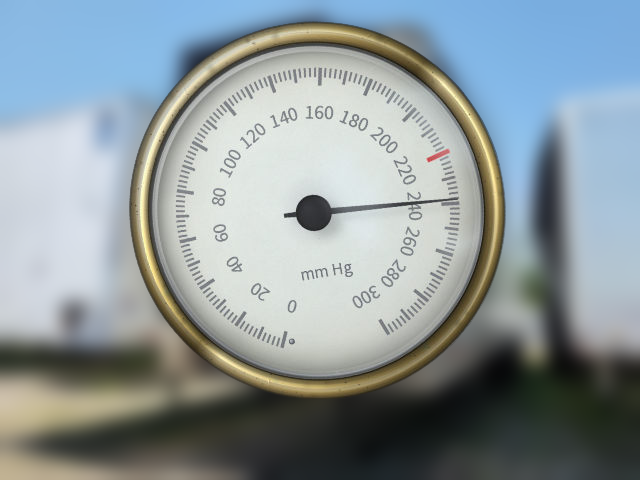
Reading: 238 mmHg
